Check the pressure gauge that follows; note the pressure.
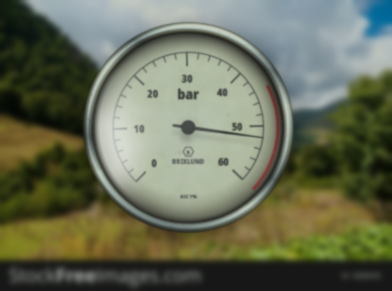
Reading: 52 bar
